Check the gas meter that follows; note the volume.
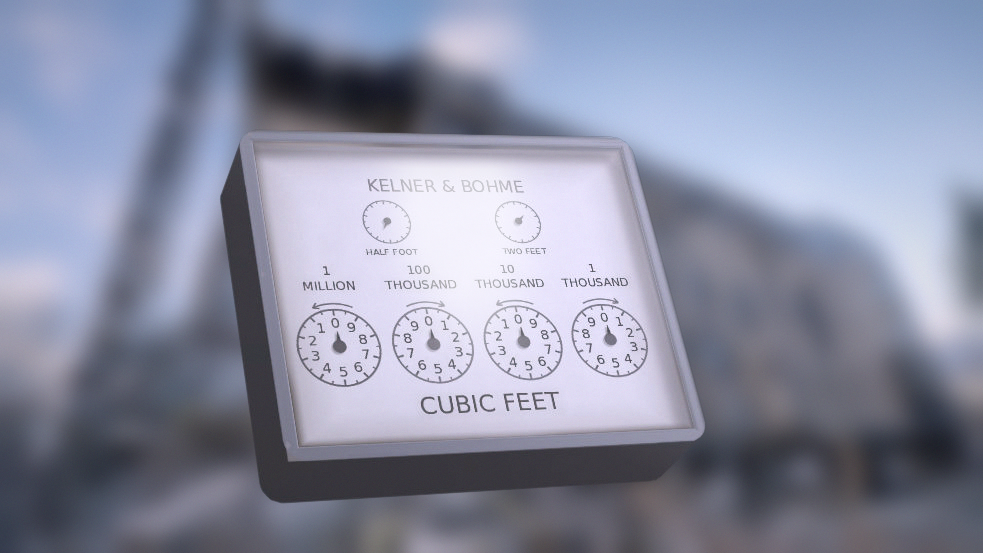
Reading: 0 ft³
